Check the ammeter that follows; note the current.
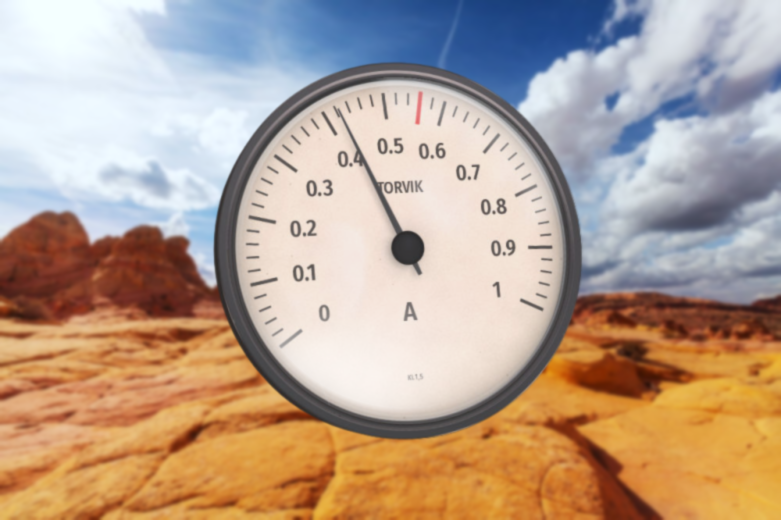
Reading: 0.42 A
